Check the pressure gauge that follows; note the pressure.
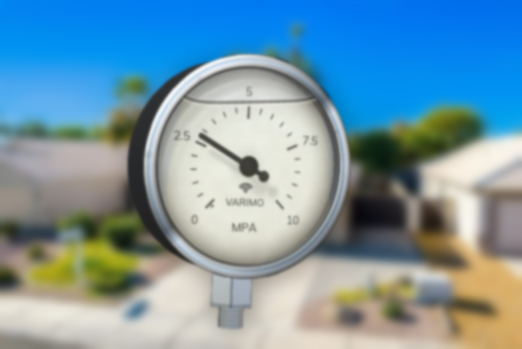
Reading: 2.75 MPa
